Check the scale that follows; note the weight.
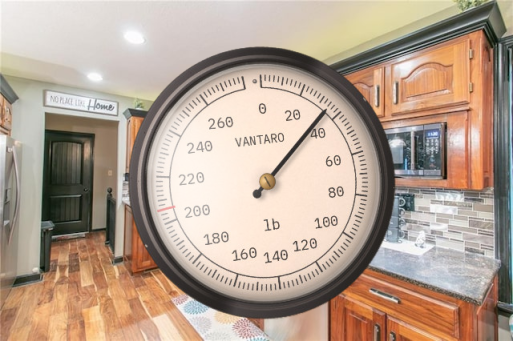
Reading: 34 lb
